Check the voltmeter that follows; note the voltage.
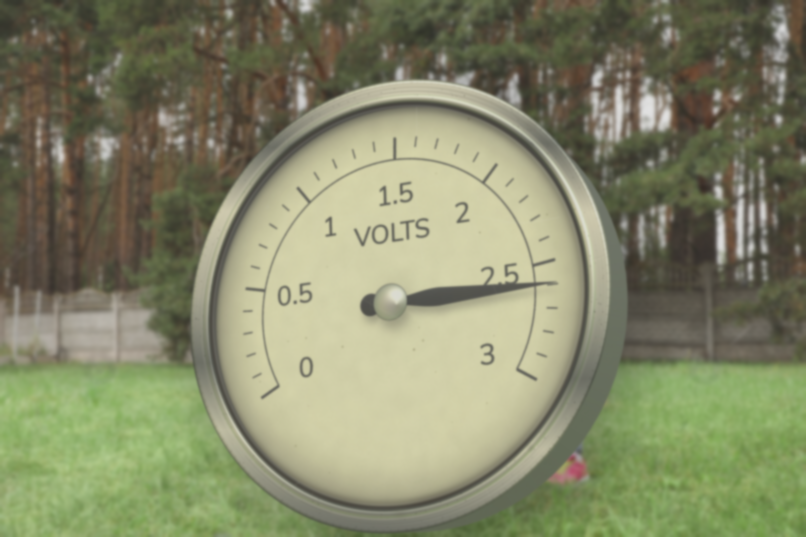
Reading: 2.6 V
